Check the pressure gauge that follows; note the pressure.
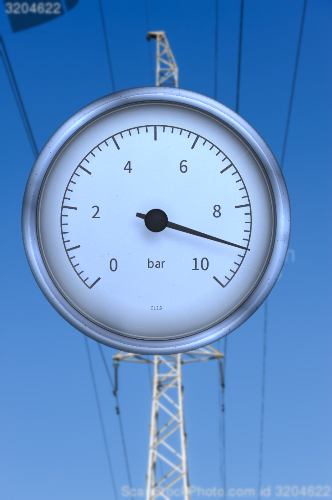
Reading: 9 bar
